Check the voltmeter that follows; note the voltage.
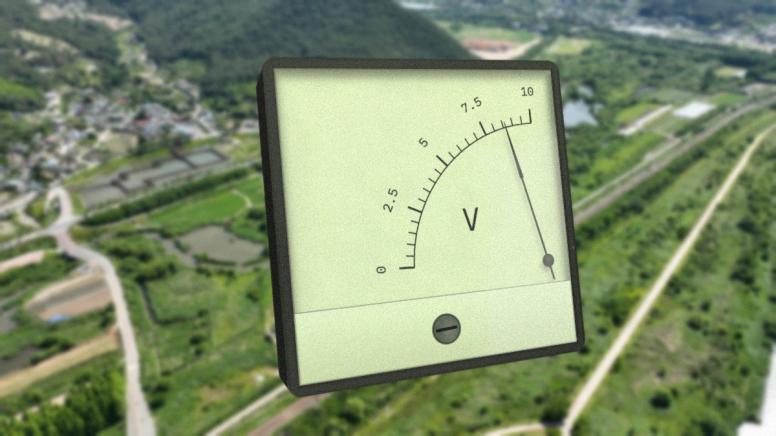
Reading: 8.5 V
